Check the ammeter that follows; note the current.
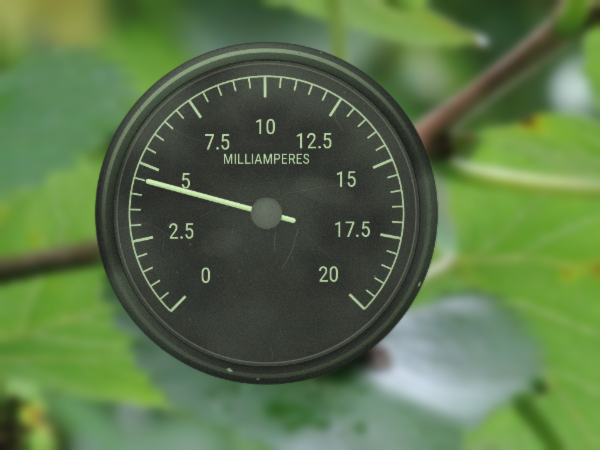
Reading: 4.5 mA
